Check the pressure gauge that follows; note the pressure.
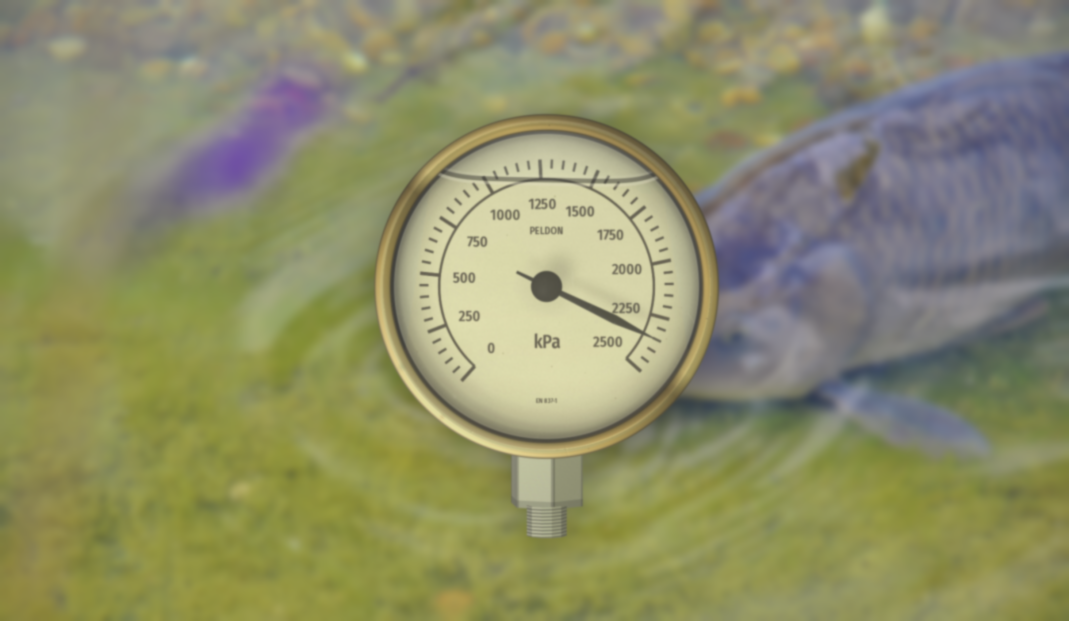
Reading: 2350 kPa
